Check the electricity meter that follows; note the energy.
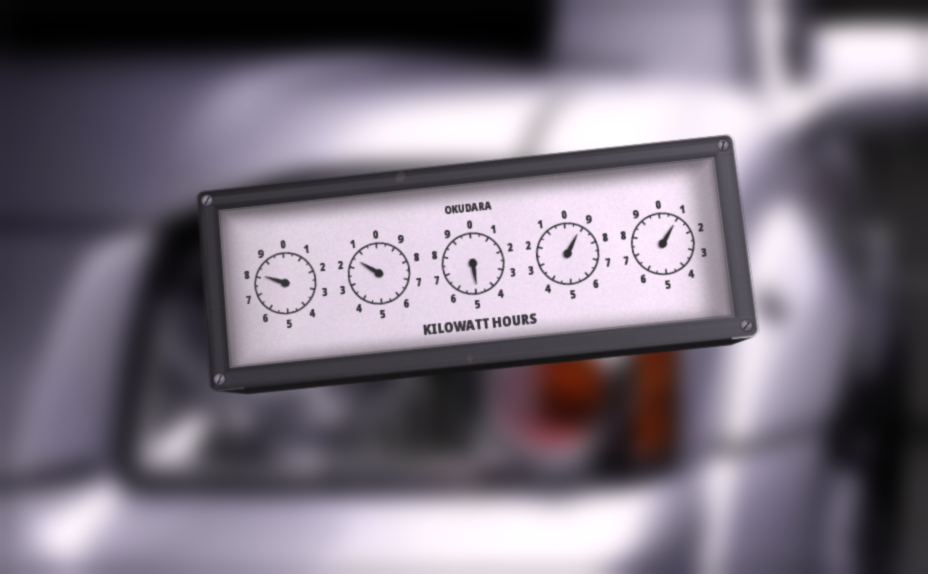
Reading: 81491 kWh
